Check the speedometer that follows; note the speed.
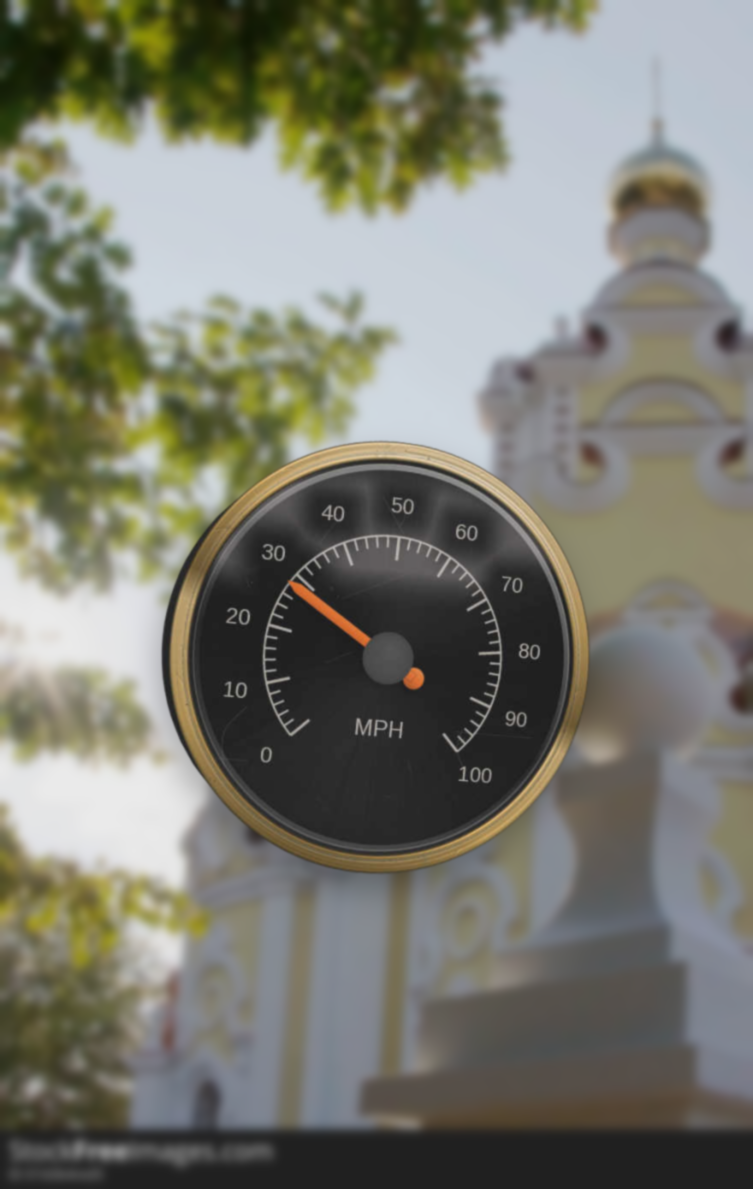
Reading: 28 mph
